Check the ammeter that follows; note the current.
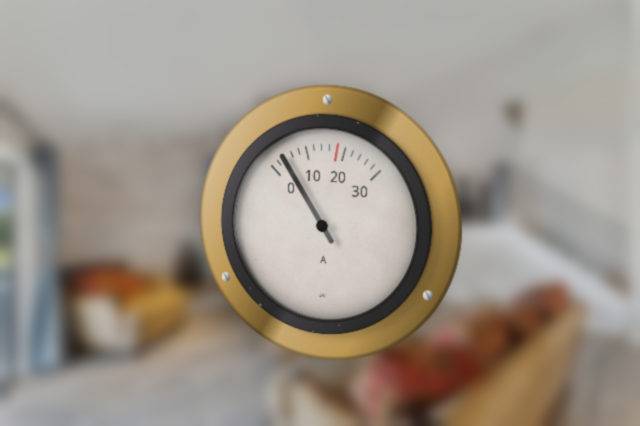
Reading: 4 A
